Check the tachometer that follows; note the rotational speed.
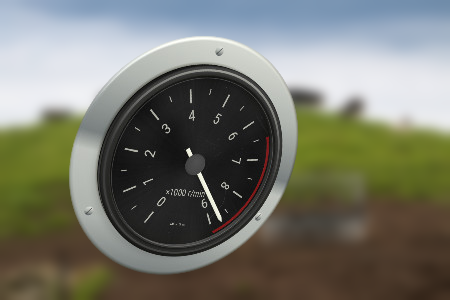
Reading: 8750 rpm
